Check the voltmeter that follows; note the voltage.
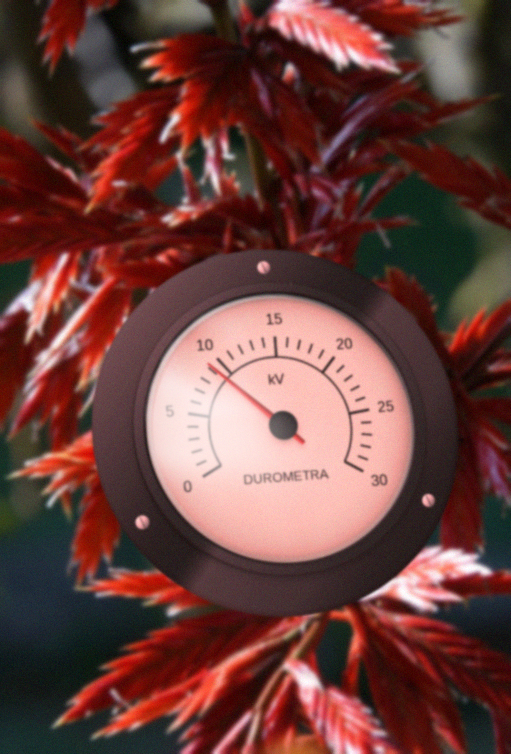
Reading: 9 kV
